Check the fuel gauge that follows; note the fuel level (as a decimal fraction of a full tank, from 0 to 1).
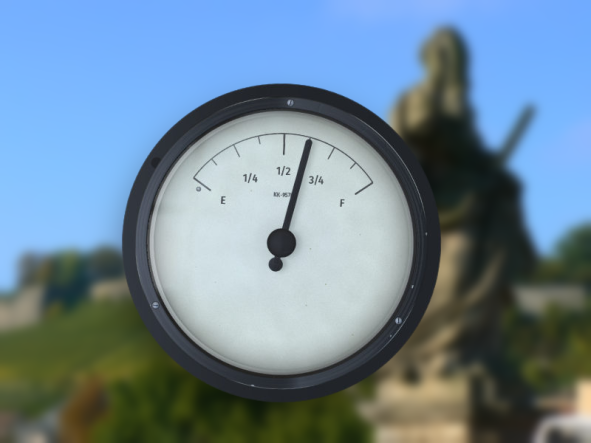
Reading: 0.625
